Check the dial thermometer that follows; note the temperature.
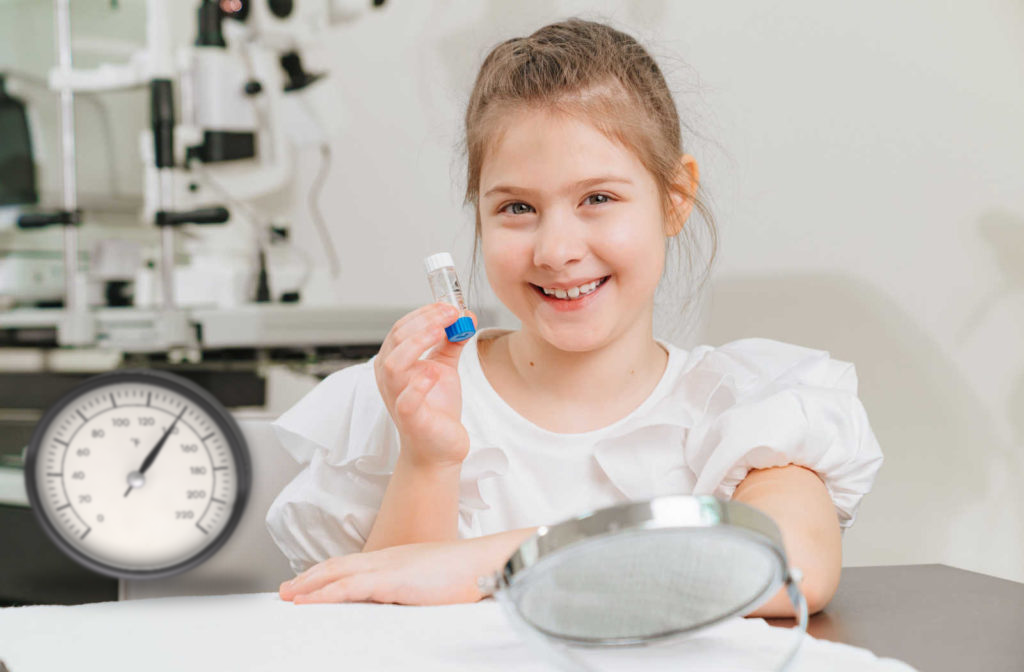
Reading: 140 °F
